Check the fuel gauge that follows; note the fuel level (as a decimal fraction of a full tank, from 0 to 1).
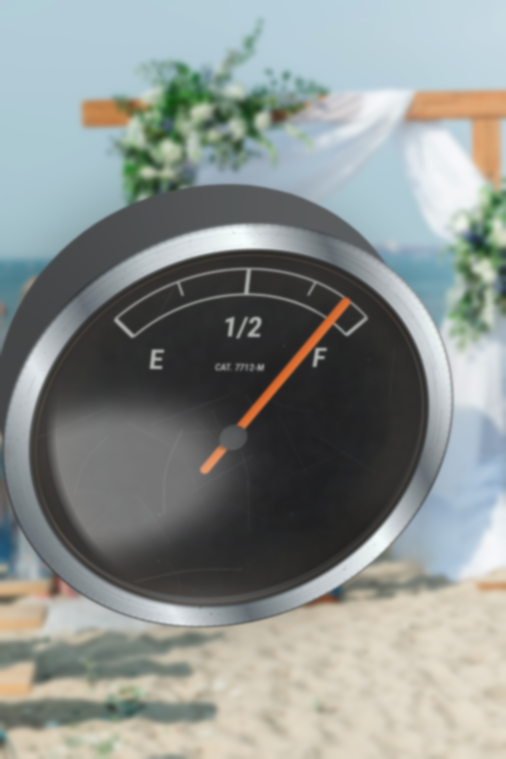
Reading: 0.875
